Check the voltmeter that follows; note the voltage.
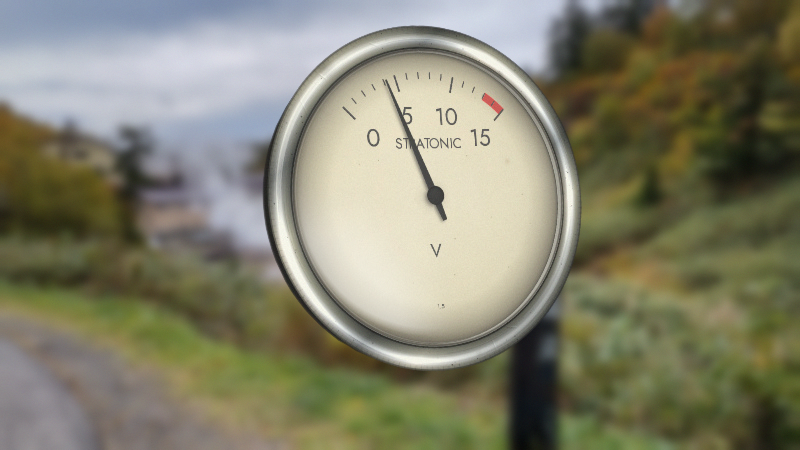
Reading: 4 V
